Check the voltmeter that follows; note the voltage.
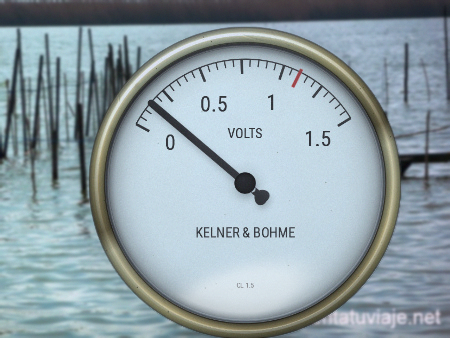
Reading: 0.15 V
